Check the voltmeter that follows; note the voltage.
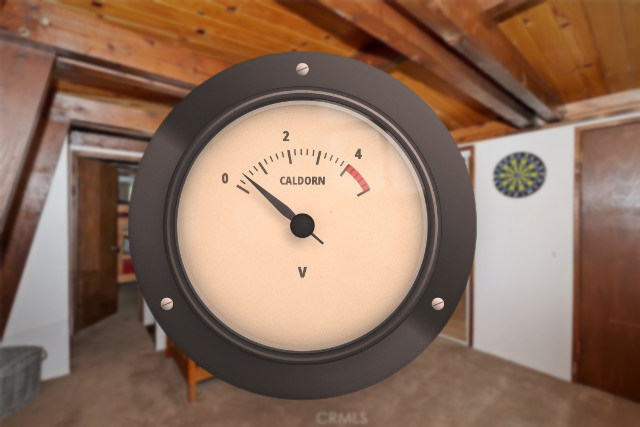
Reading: 0.4 V
